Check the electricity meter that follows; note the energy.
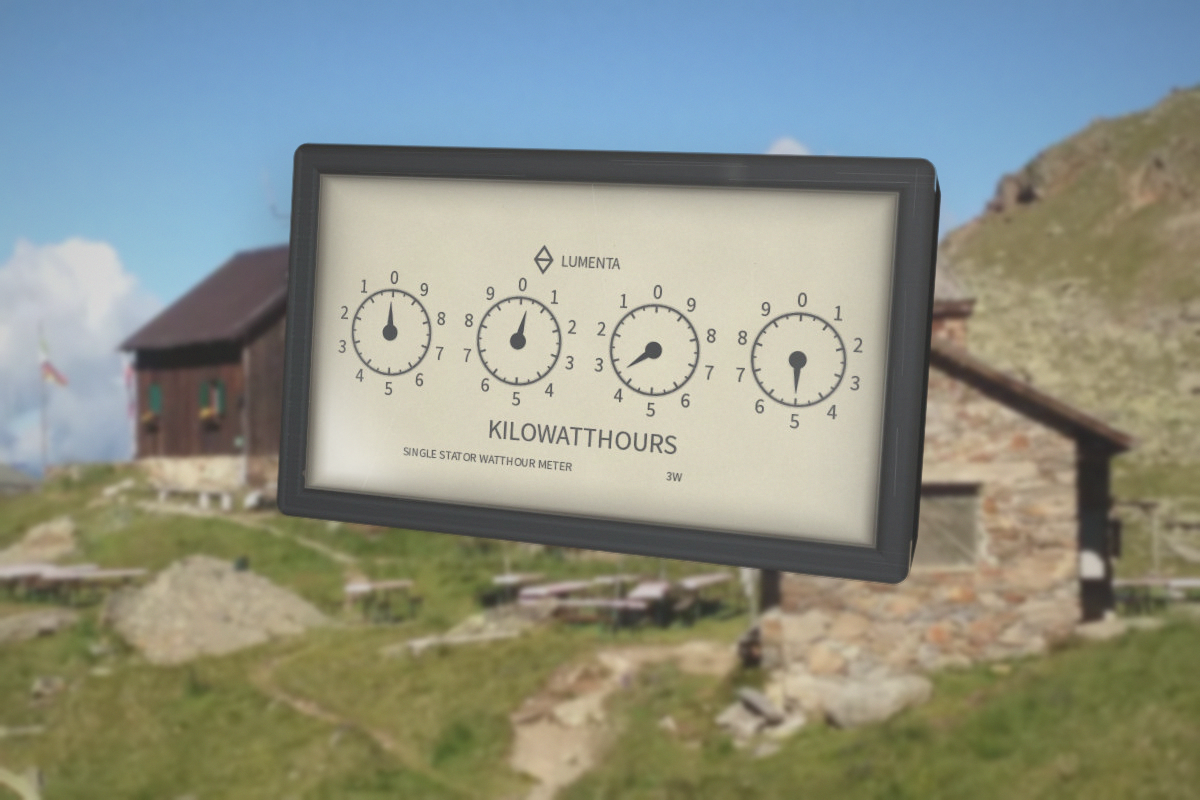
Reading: 35 kWh
